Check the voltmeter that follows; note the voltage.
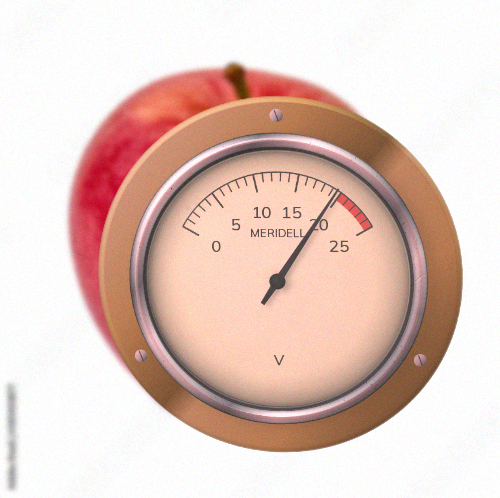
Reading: 19.5 V
